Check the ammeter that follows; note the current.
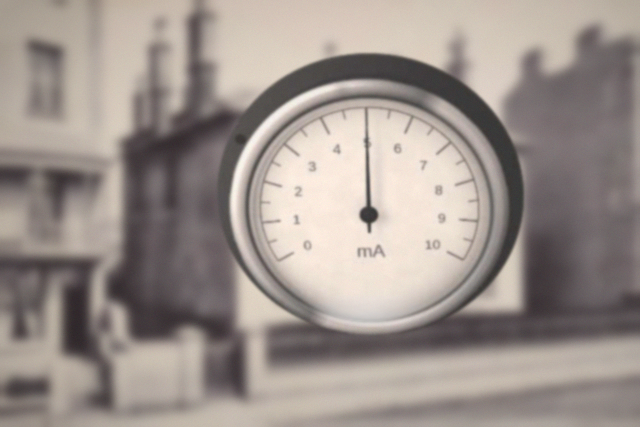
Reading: 5 mA
